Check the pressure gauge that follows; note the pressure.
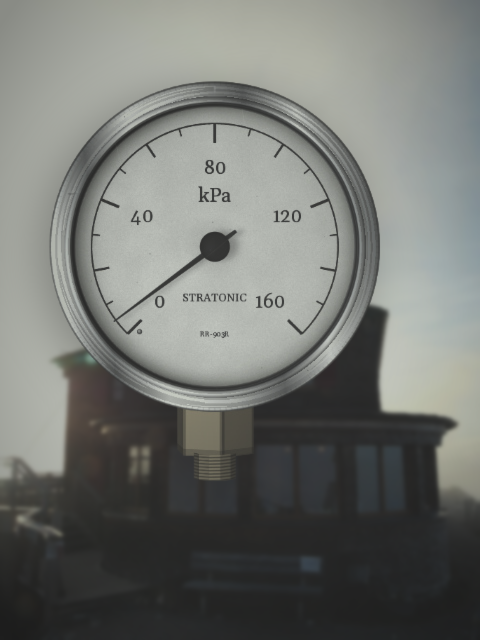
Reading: 5 kPa
